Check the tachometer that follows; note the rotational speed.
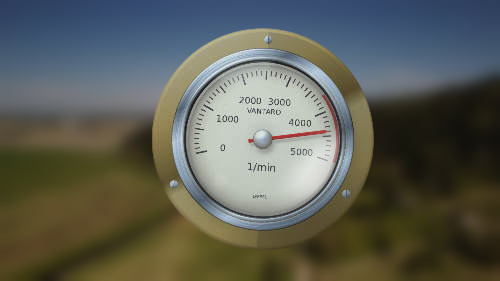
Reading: 4400 rpm
